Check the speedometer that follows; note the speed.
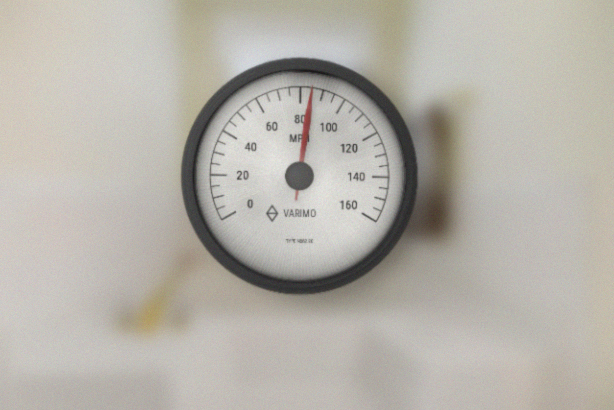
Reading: 85 mph
